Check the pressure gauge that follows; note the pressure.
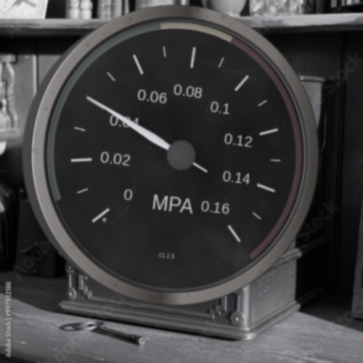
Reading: 0.04 MPa
